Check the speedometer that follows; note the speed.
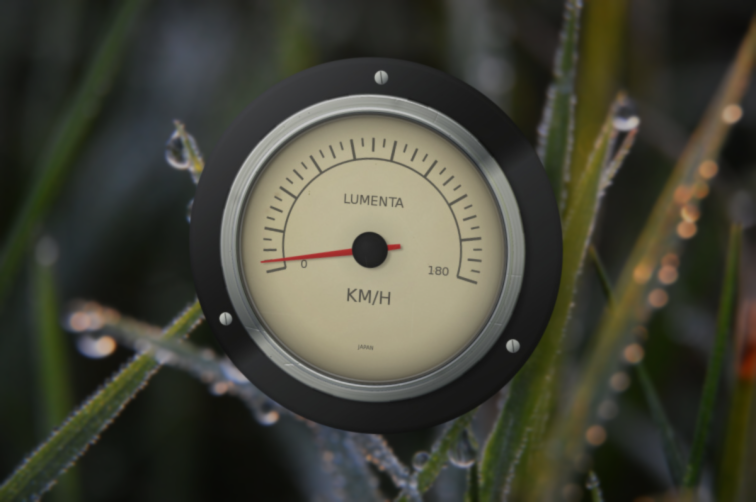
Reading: 5 km/h
